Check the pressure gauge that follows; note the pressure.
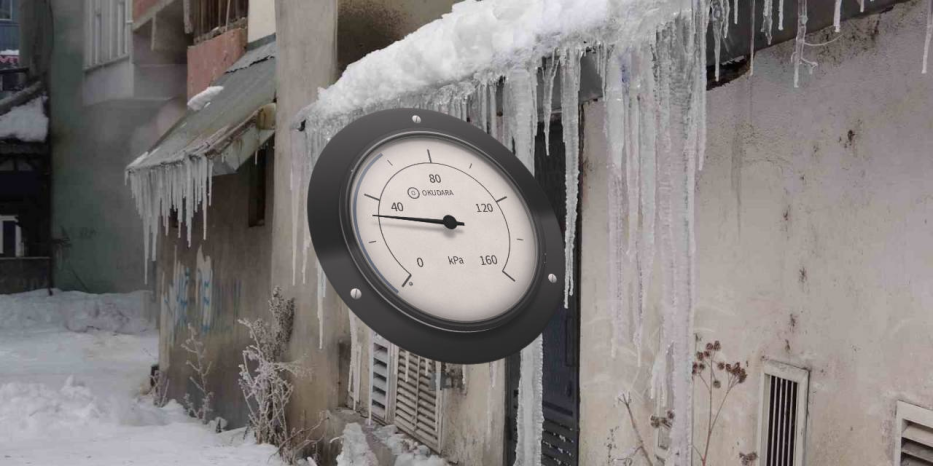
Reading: 30 kPa
